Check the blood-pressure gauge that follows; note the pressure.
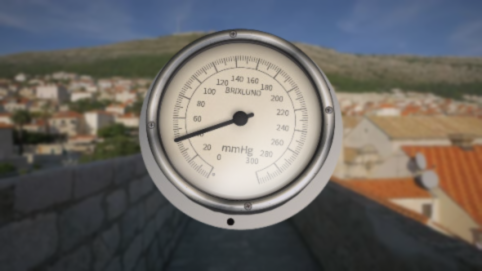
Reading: 40 mmHg
